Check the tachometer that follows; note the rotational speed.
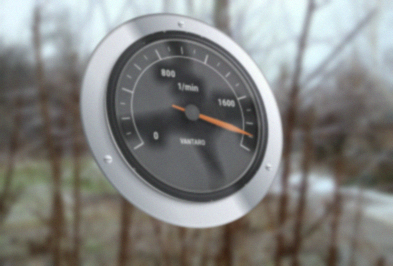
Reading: 1900 rpm
